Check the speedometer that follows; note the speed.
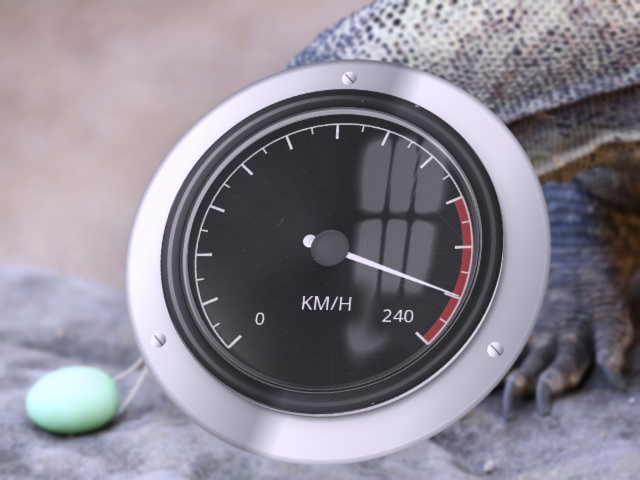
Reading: 220 km/h
